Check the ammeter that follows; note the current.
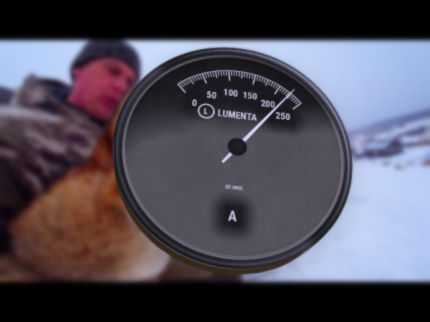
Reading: 225 A
